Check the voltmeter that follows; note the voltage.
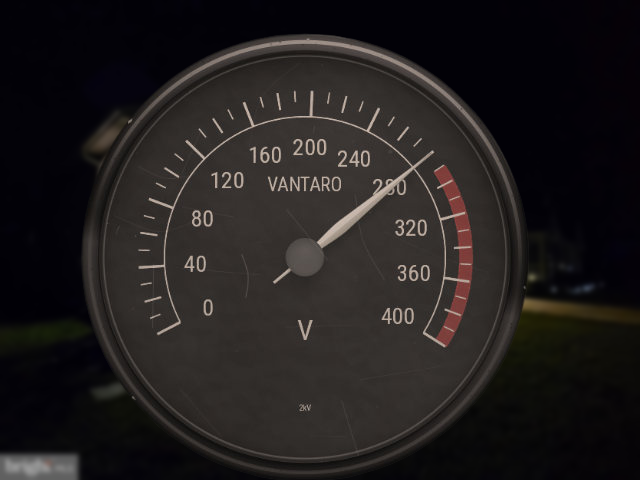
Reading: 280 V
